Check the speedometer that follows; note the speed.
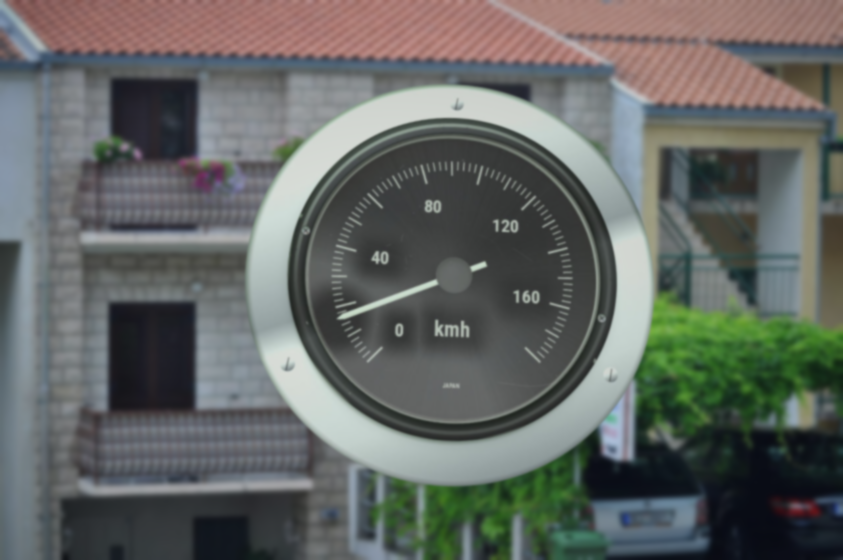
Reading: 16 km/h
